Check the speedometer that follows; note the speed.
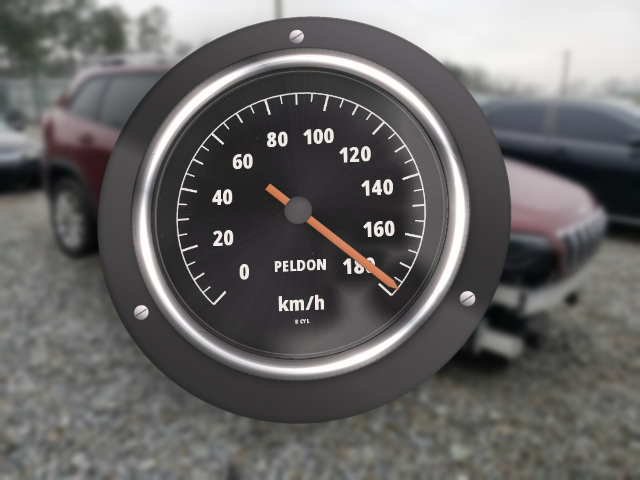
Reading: 177.5 km/h
